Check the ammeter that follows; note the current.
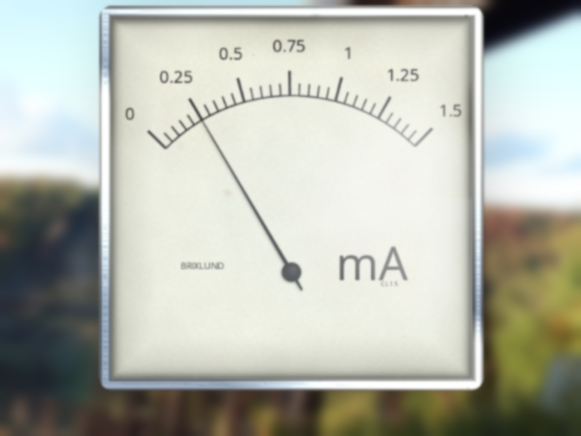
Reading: 0.25 mA
